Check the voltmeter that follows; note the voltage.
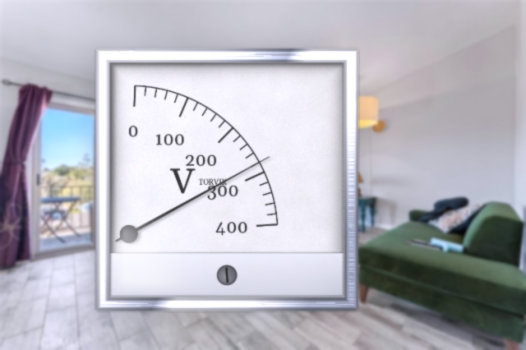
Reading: 280 V
